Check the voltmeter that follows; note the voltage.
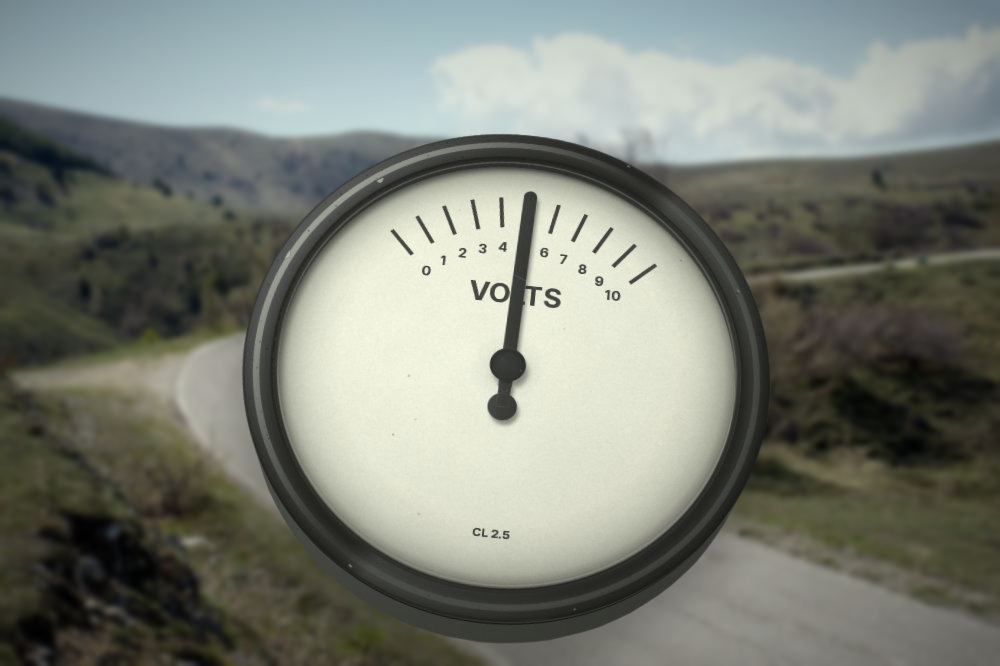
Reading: 5 V
